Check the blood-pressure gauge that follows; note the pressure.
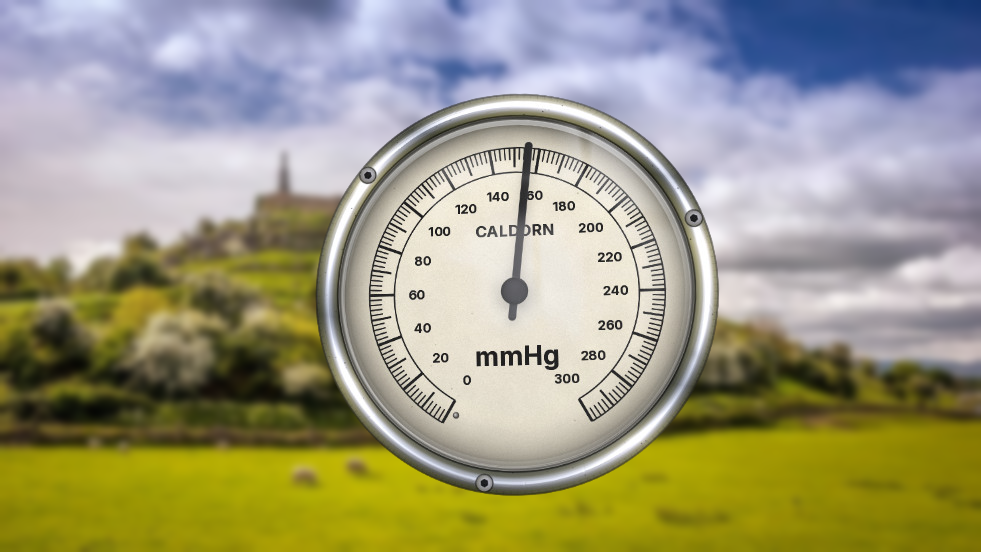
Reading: 156 mmHg
